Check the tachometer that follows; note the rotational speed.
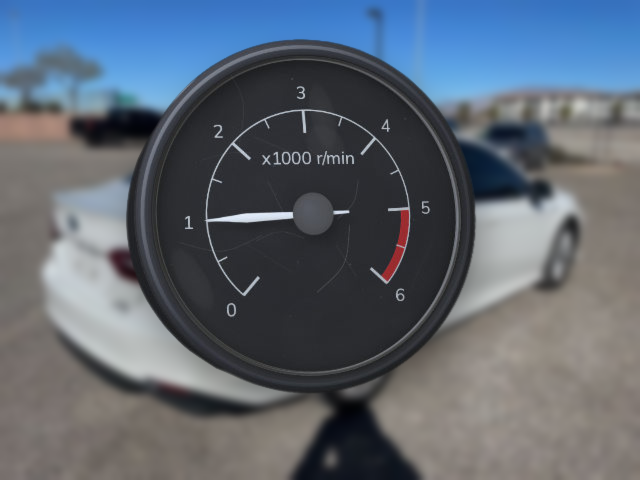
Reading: 1000 rpm
